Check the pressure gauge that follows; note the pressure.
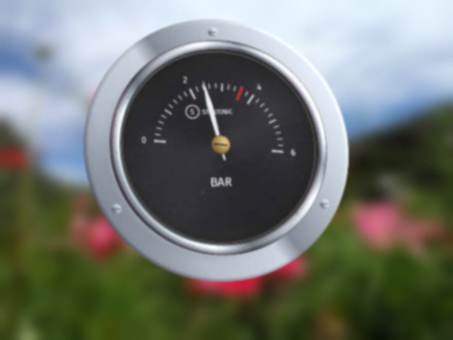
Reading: 2.4 bar
